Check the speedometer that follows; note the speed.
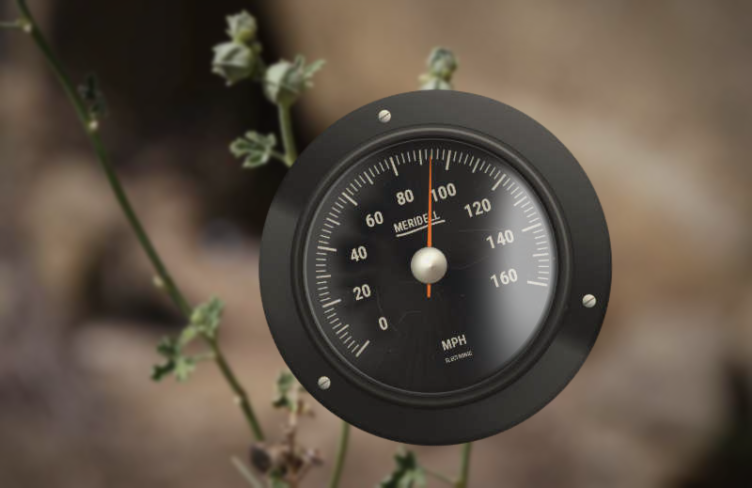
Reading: 94 mph
